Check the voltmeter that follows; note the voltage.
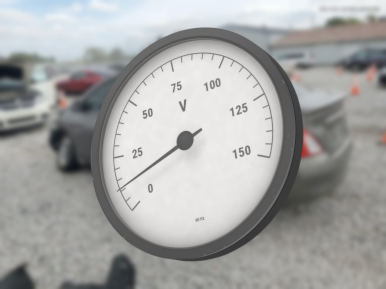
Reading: 10 V
